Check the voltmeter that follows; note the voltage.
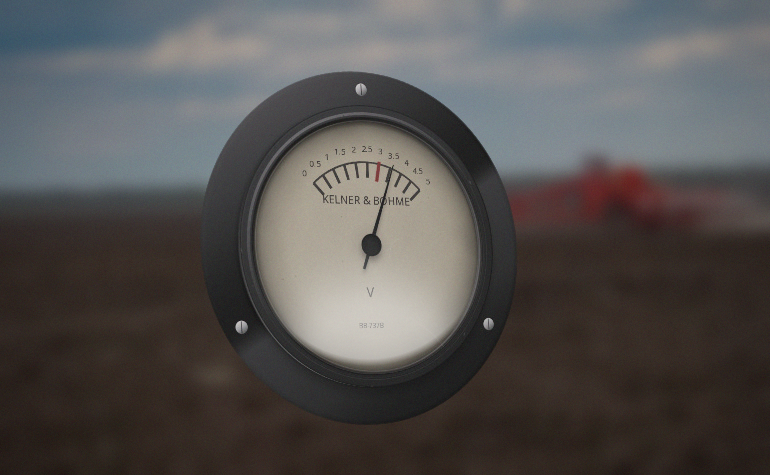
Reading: 3.5 V
